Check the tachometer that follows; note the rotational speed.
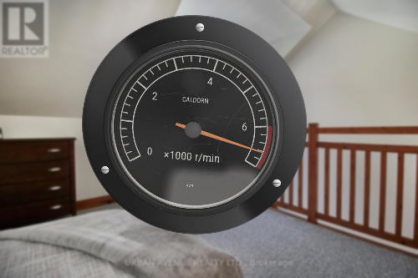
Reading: 6600 rpm
